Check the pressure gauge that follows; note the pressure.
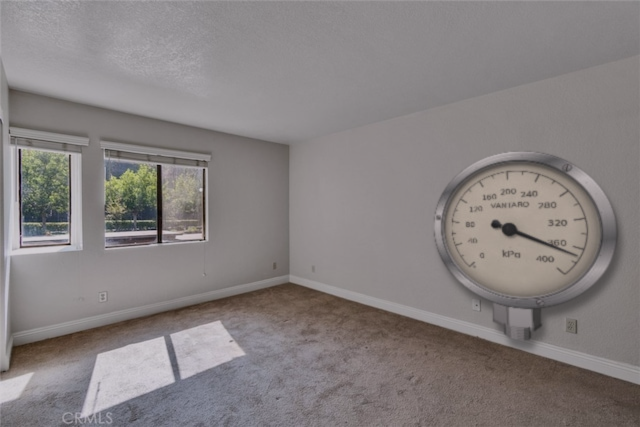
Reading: 370 kPa
